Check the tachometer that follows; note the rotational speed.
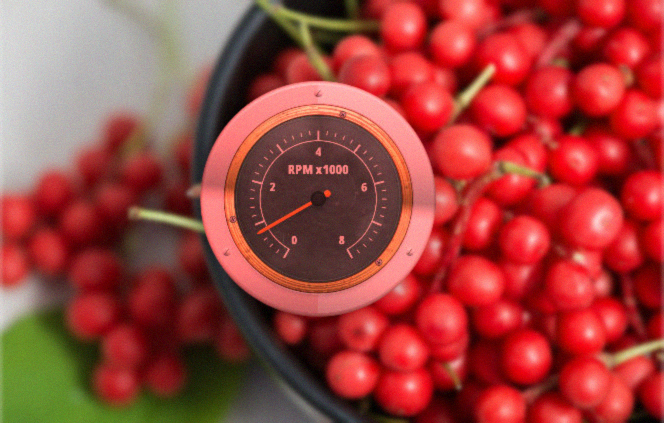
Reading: 800 rpm
